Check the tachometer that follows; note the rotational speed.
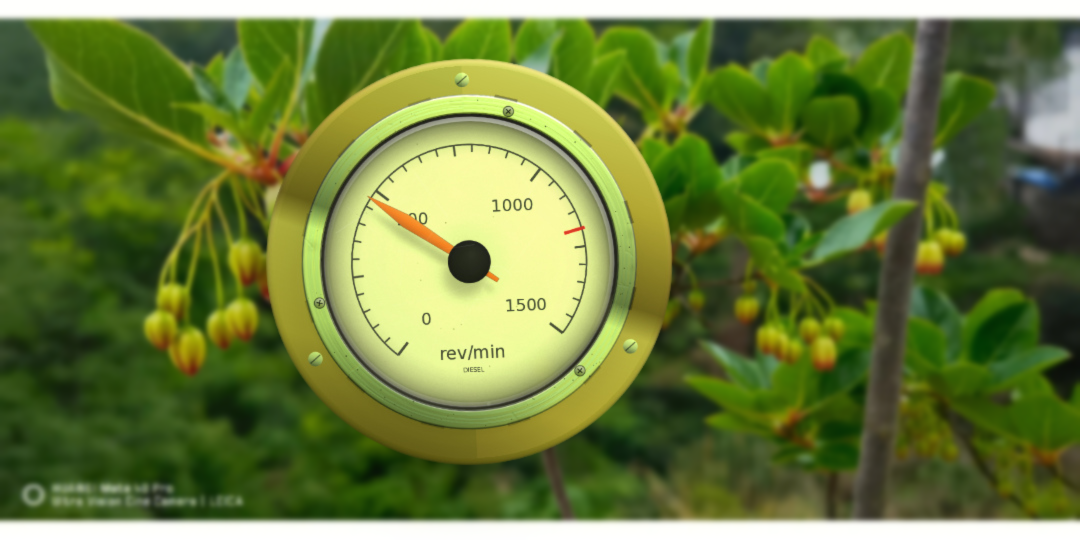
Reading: 475 rpm
